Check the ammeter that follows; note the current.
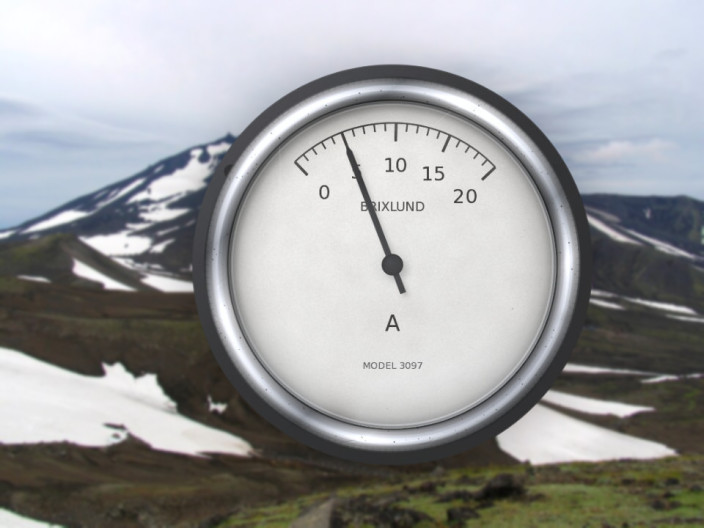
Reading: 5 A
